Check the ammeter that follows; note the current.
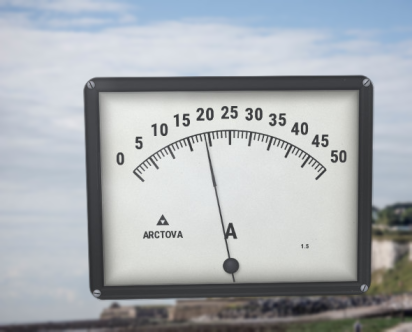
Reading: 19 A
